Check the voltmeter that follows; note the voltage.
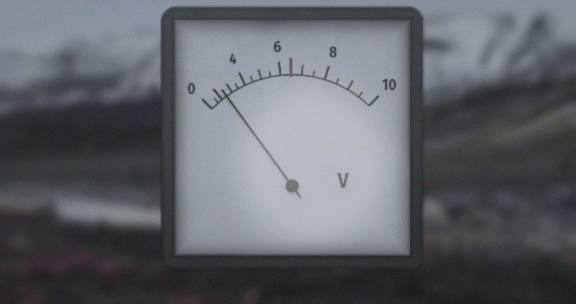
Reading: 2.5 V
